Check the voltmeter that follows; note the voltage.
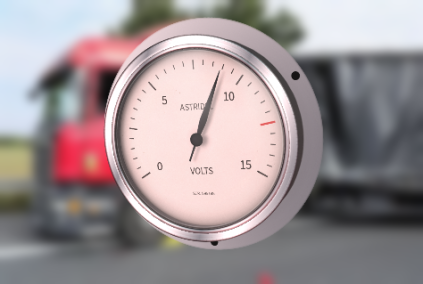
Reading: 9 V
